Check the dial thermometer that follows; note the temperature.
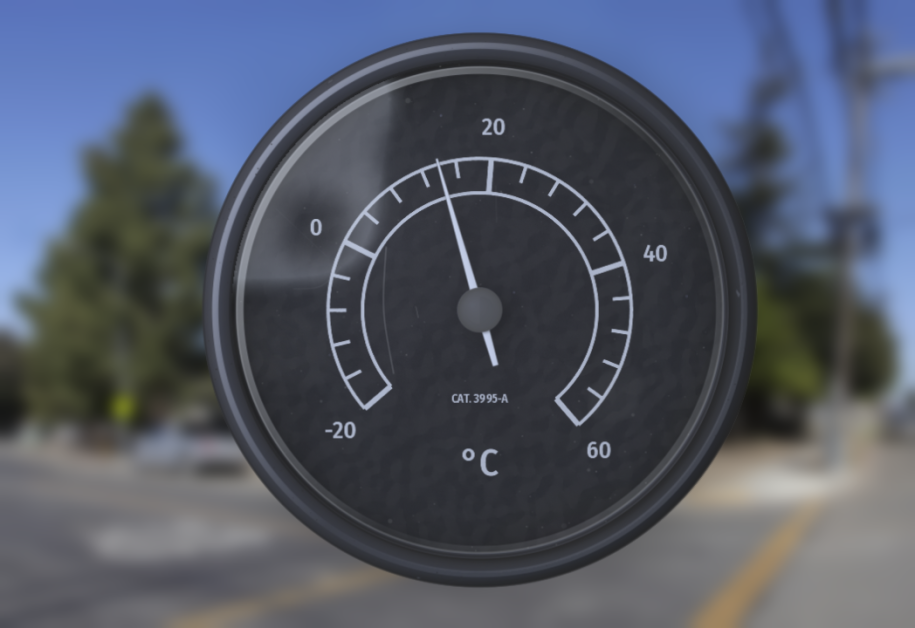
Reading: 14 °C
